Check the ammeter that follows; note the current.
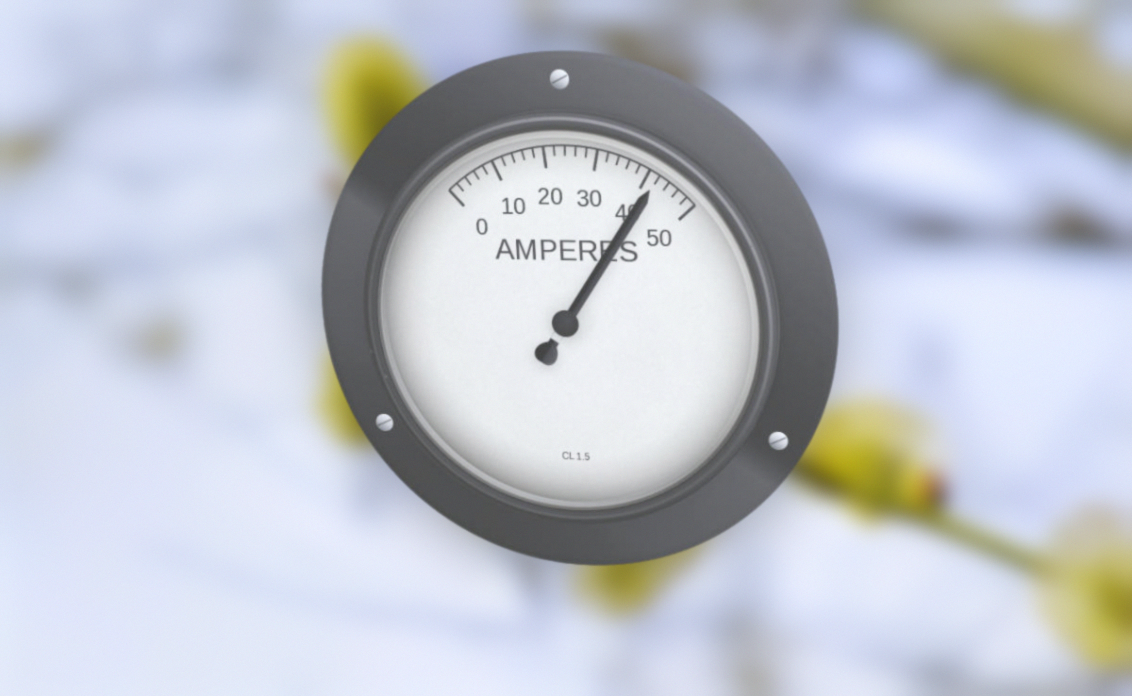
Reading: 42 A
